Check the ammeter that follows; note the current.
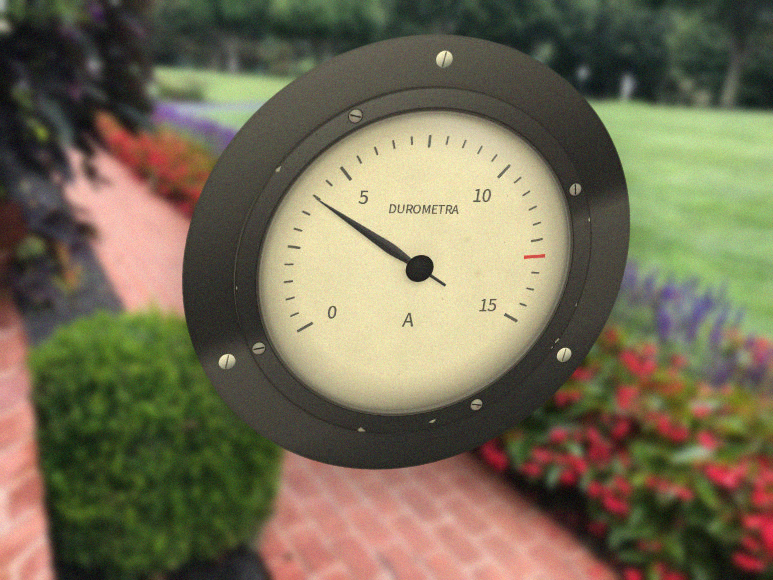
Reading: 4 A
